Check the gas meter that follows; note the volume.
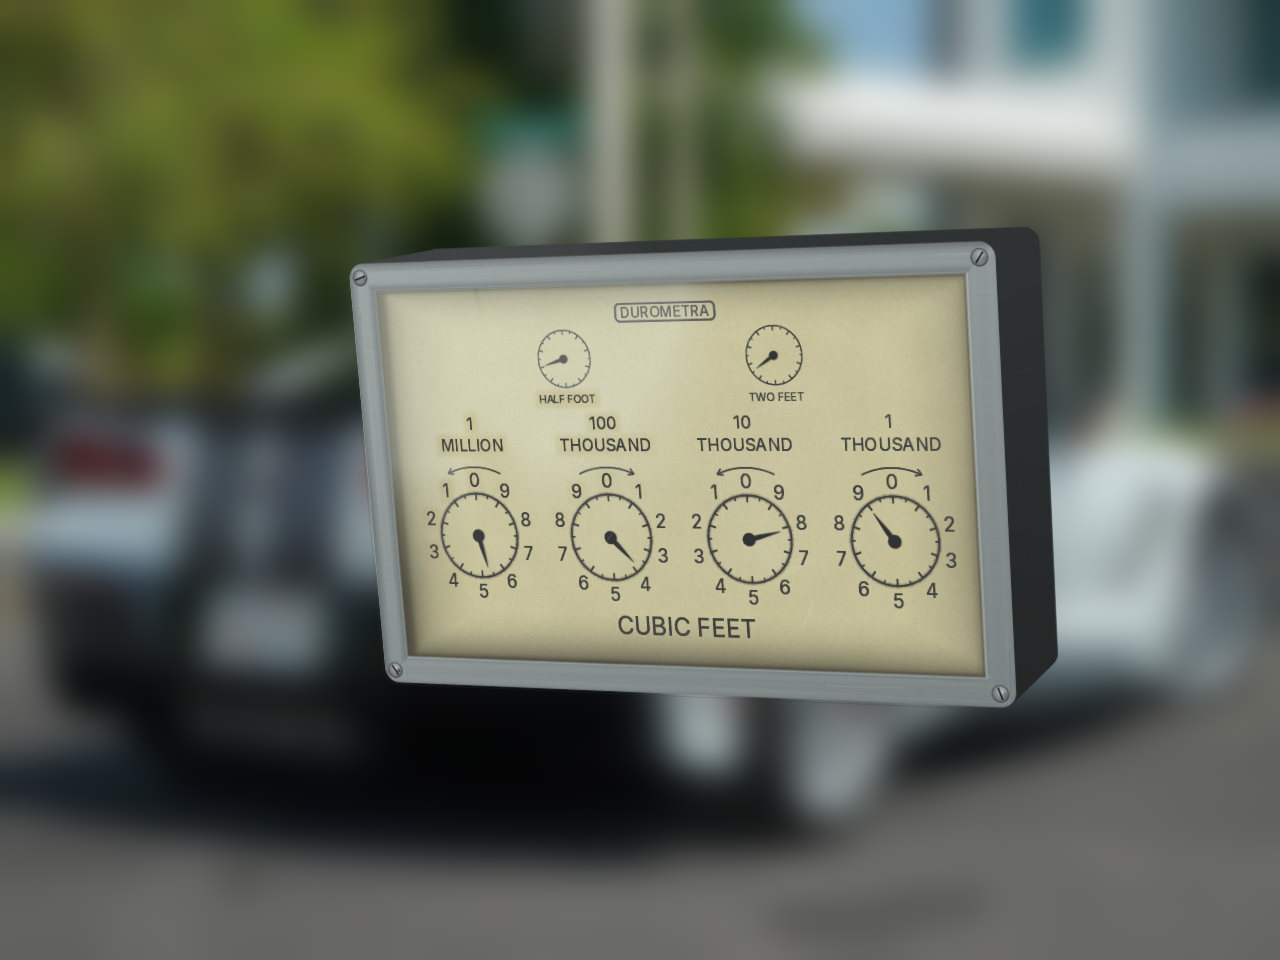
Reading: 537900 ft³
